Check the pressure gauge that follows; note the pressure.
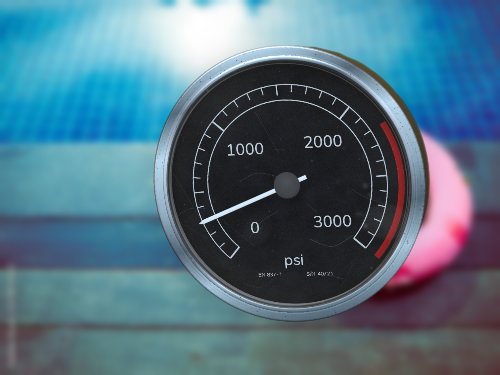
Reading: 300 psi
